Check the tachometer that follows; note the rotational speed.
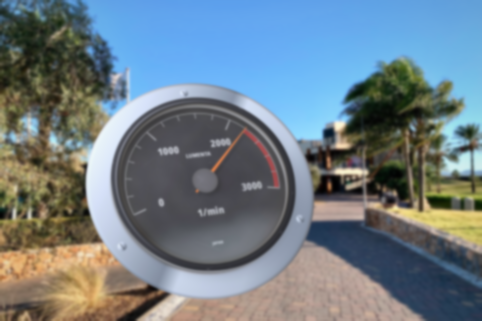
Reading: 2200 rpm
